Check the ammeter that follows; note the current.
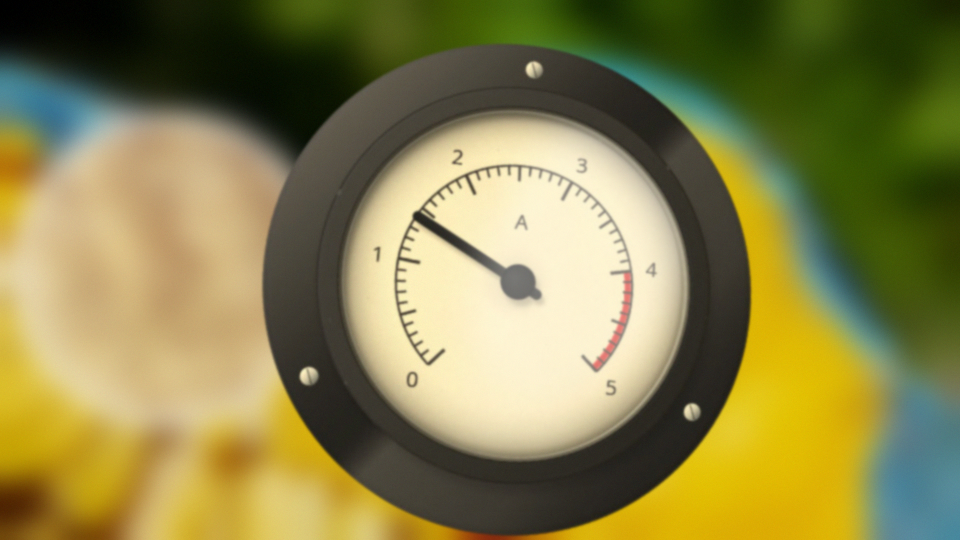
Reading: 1.4 A
